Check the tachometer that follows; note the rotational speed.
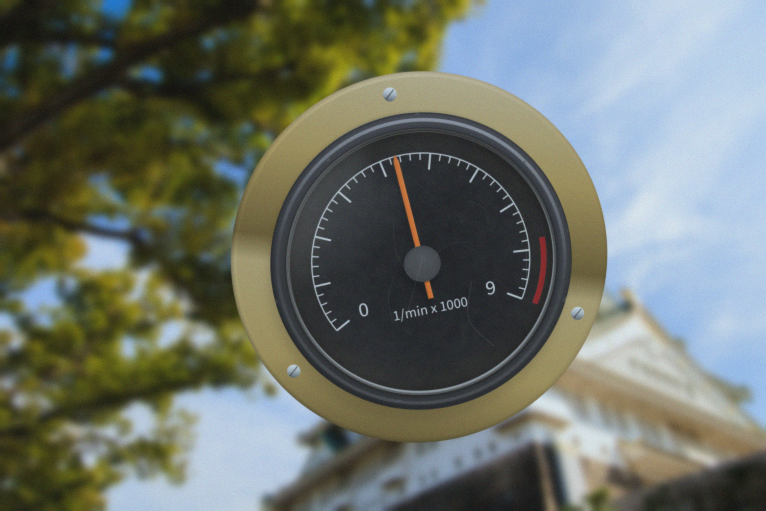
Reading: 4300 rpm
